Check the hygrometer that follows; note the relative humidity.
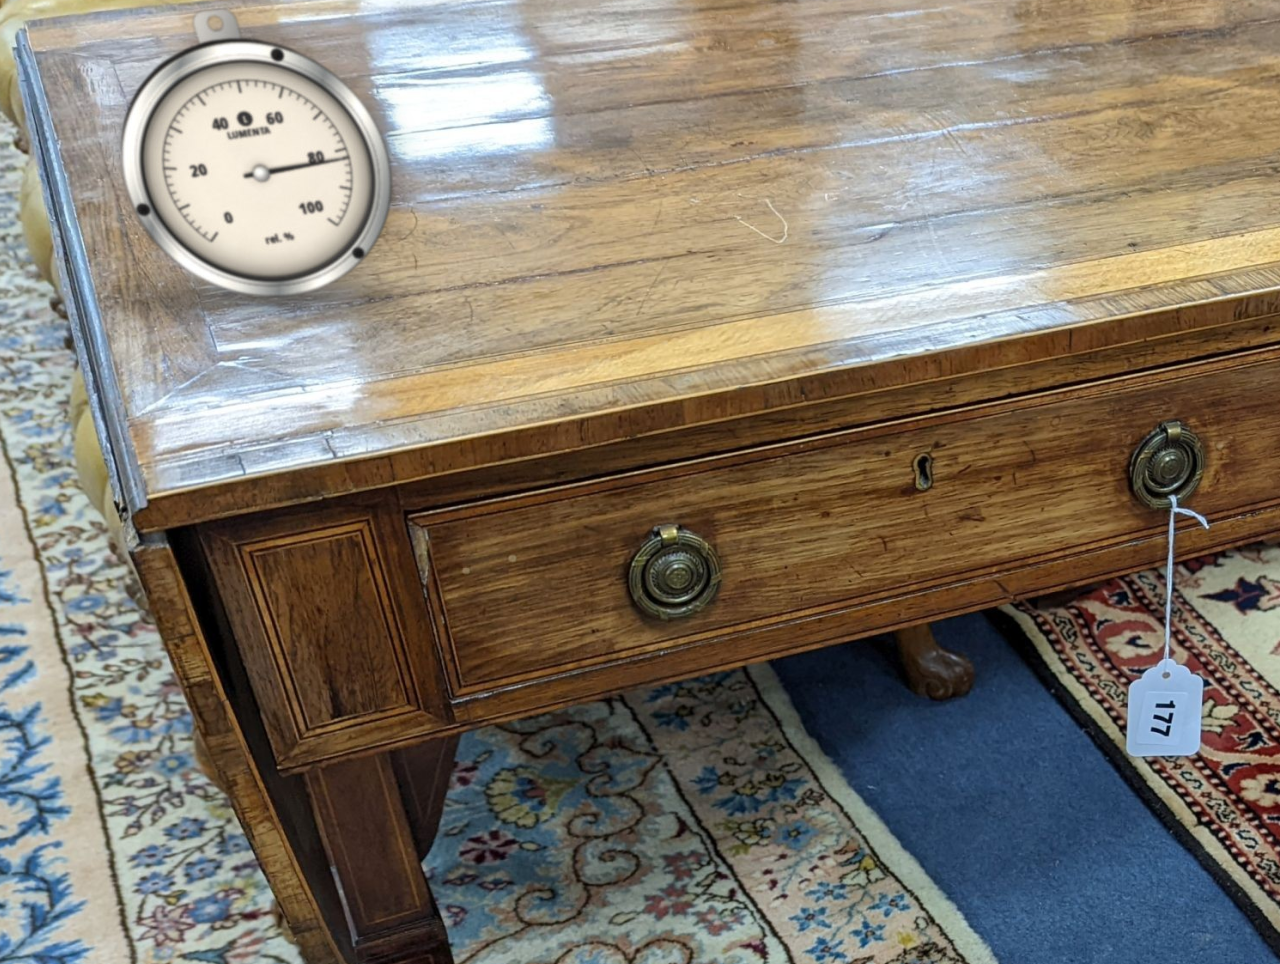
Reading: 82 %
